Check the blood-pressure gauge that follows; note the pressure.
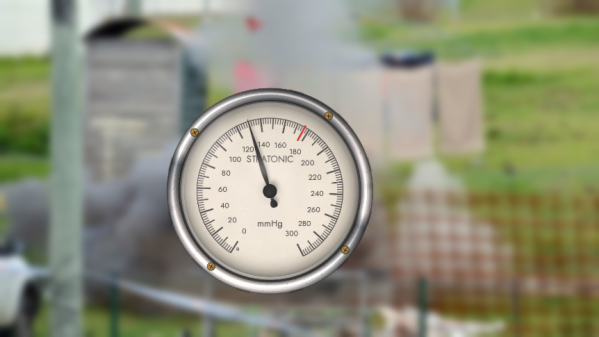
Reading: 130 mmHg
